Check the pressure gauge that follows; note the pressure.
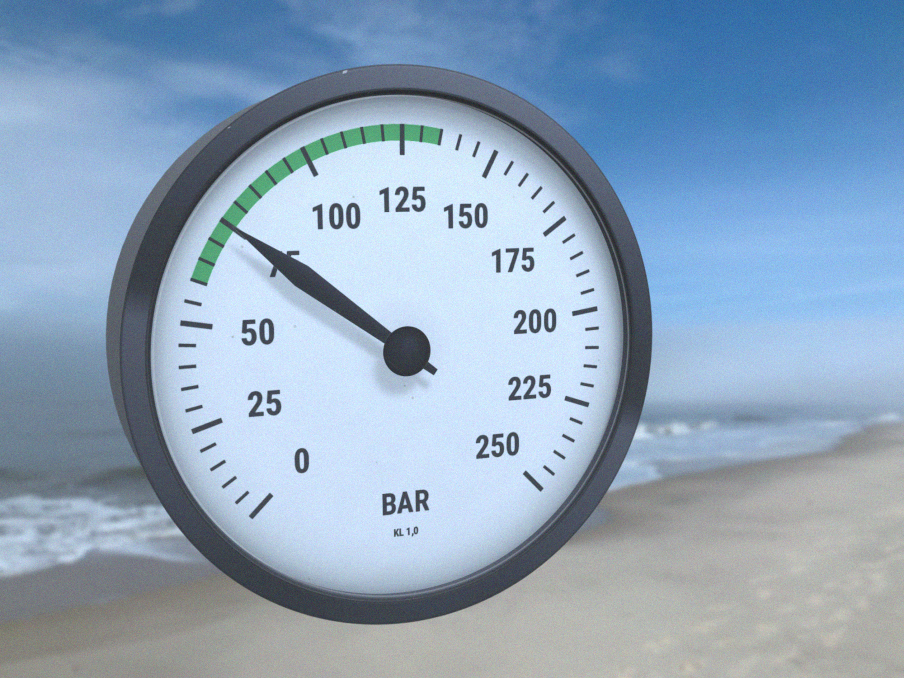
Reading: 75 bar
